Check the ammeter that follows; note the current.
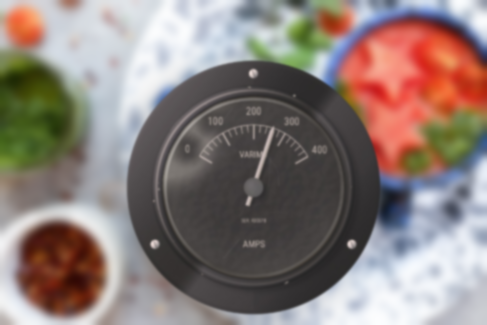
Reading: 260 A
